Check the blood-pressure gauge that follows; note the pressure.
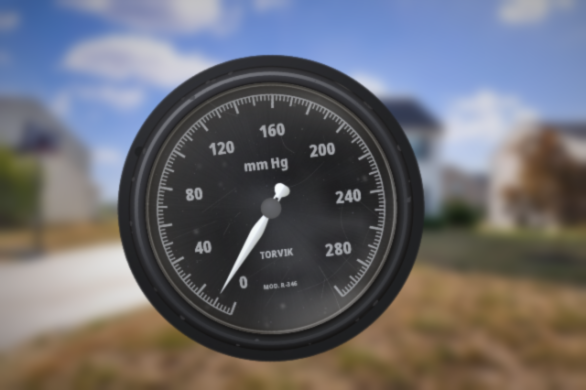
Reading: 10 mmHg
